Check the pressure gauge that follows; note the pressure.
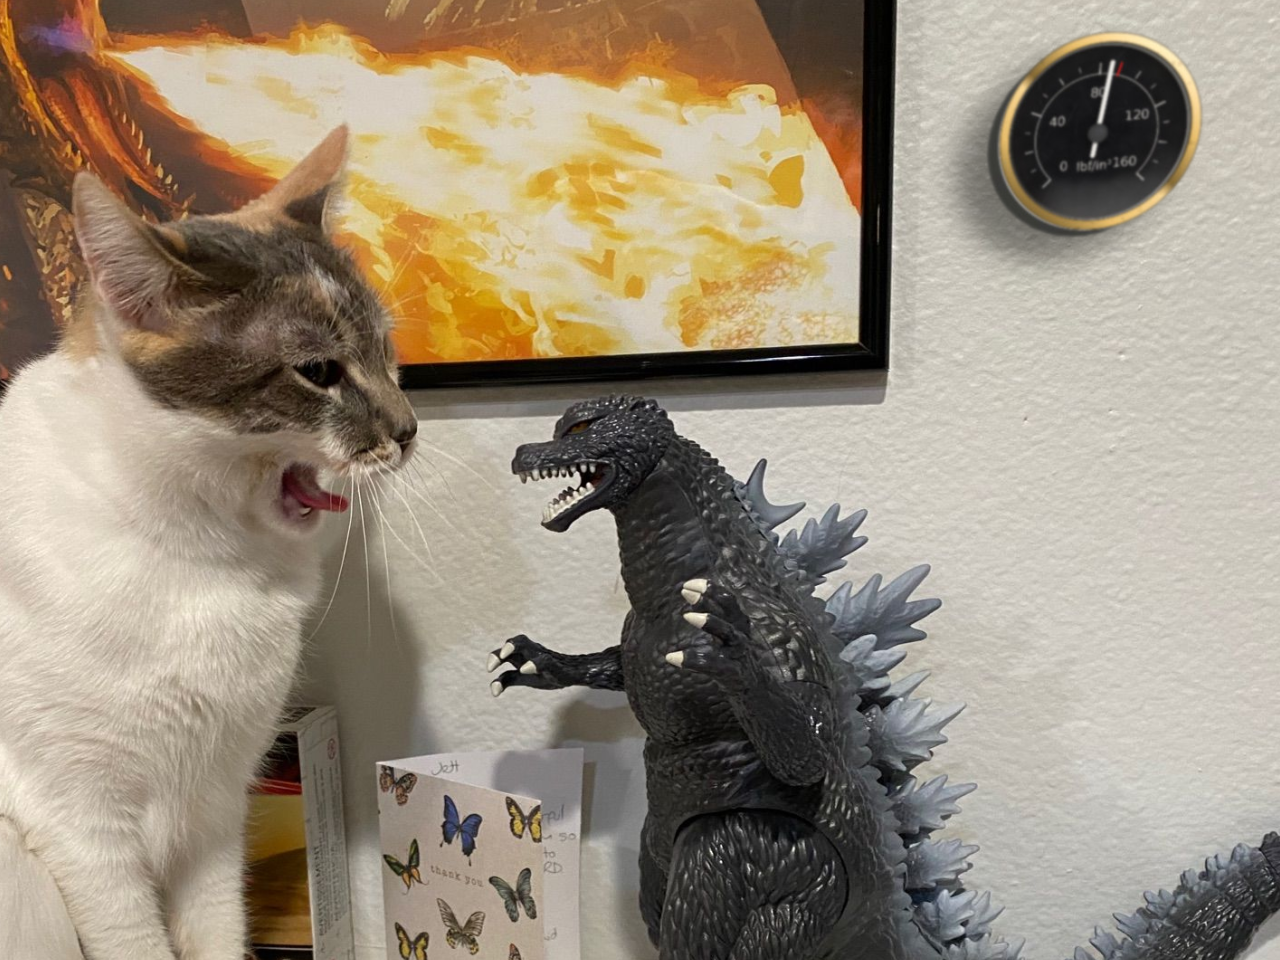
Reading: 85 psi
